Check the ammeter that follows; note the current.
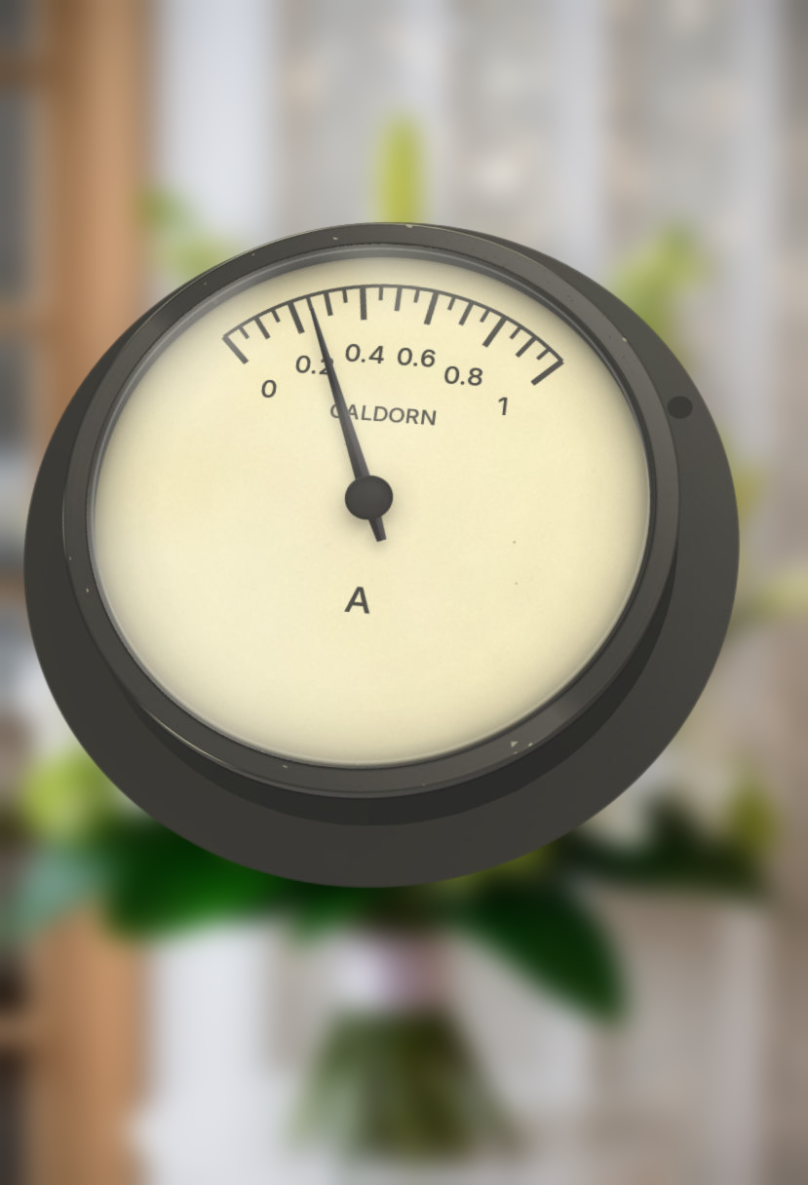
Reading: 0.25 A
